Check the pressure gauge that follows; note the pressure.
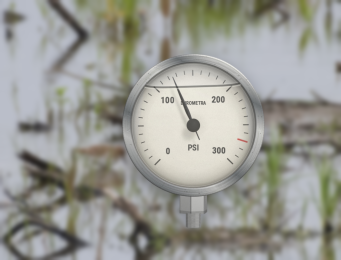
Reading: 125 psi
